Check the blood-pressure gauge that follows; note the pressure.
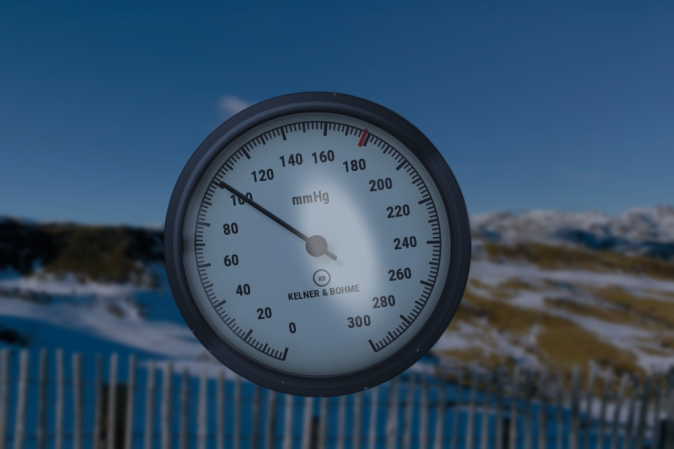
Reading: 102 mmHg
